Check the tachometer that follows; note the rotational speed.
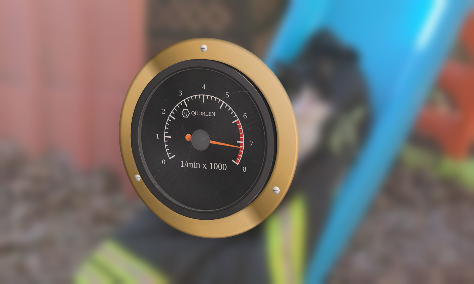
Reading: 7200 rpm
